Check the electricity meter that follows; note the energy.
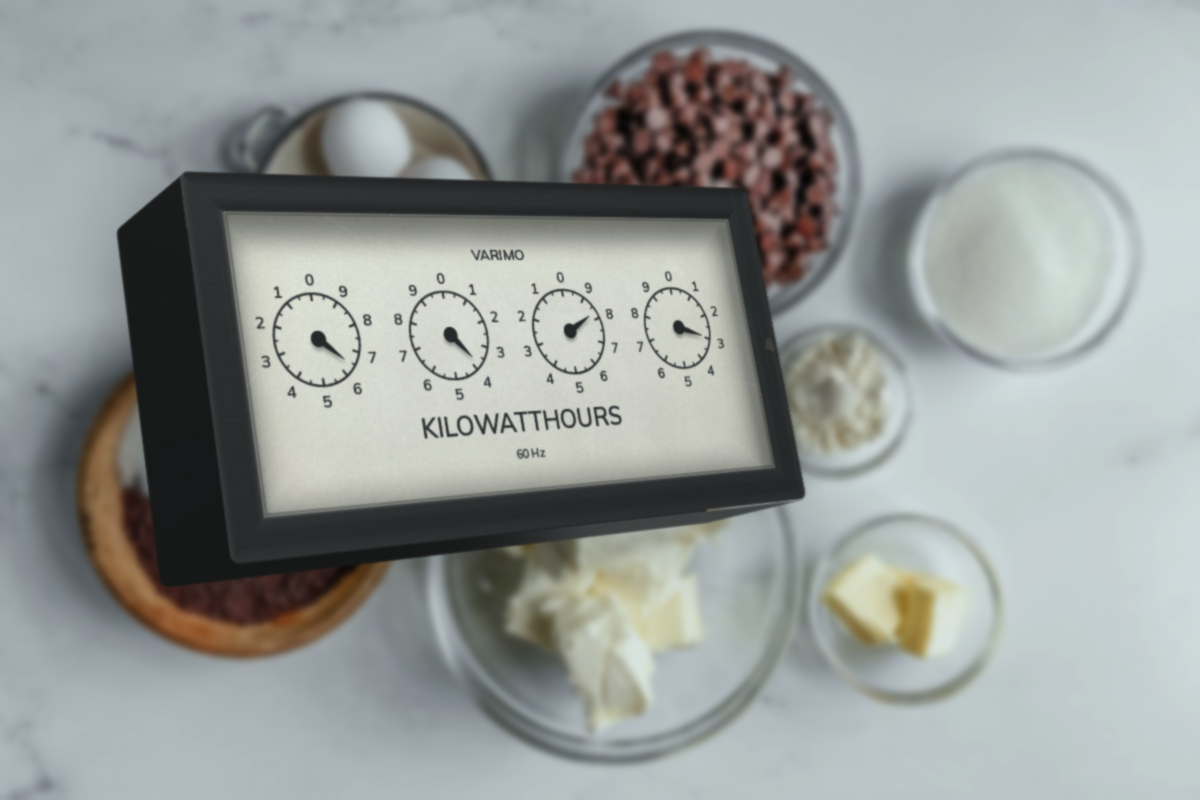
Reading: 6383 kWh
